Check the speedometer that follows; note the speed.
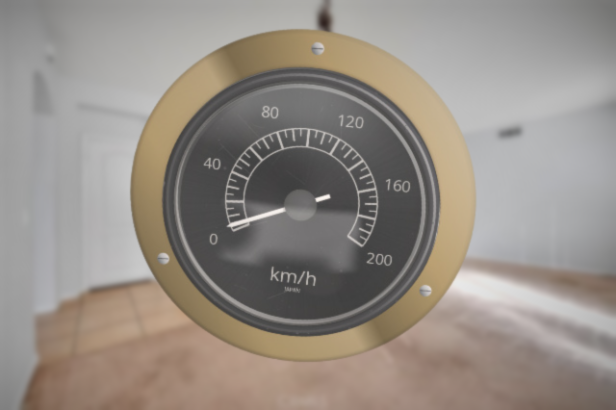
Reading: 5 km/h
